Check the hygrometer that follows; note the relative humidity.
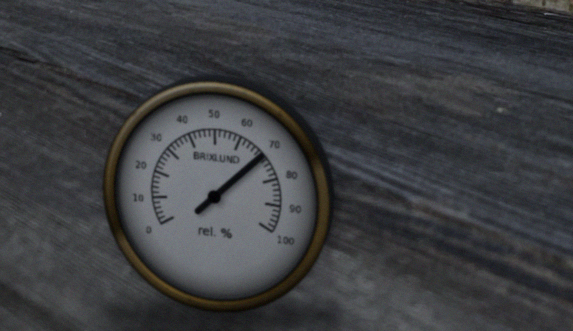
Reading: 70 %
